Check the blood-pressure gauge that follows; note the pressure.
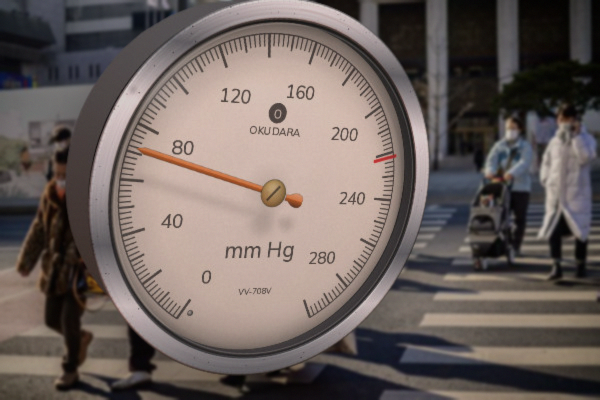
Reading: 72 mmHg
